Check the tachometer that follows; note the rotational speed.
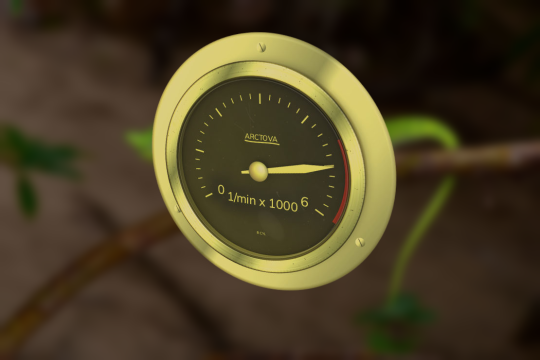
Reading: 5000 rpm
